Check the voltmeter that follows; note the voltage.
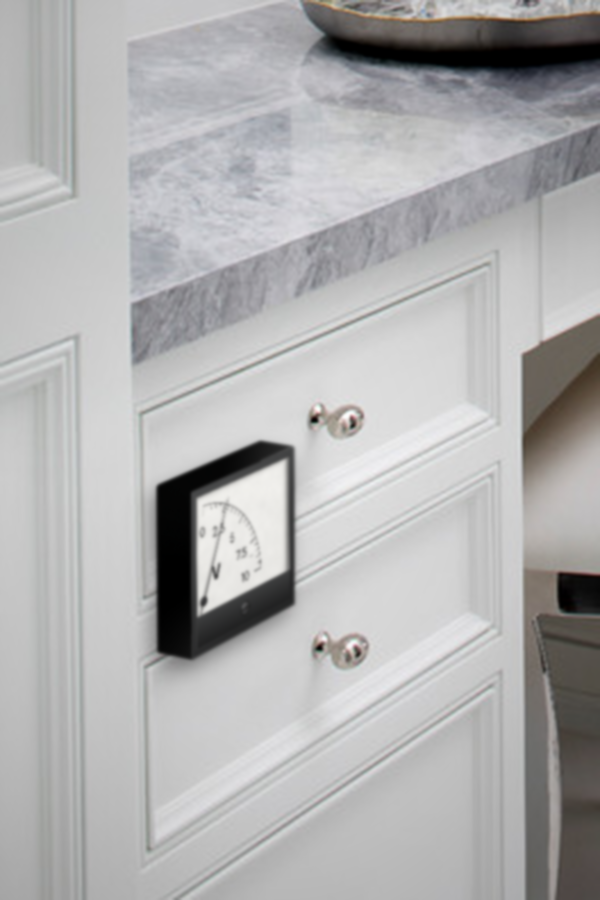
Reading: 2.5 V
